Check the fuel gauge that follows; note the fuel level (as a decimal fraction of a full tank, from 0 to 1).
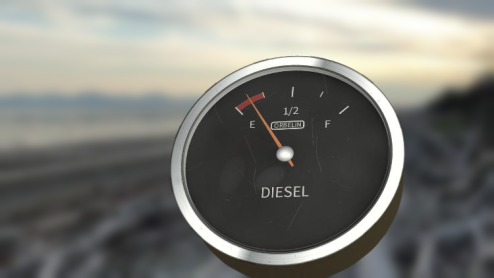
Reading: 0.125
